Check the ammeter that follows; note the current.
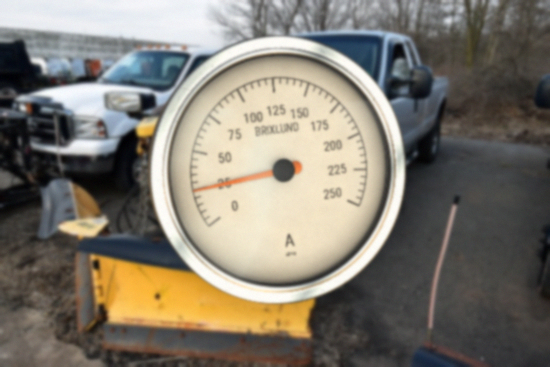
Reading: 25 A
